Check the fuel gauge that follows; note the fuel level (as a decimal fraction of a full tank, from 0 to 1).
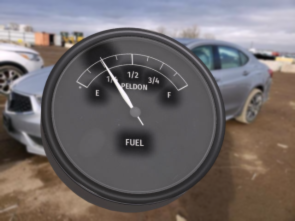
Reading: 0.25
